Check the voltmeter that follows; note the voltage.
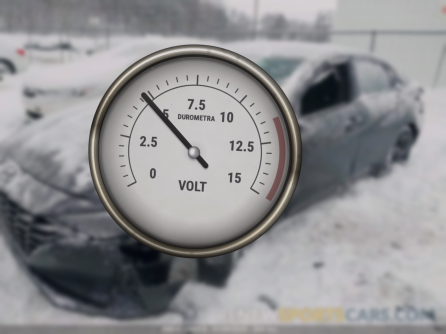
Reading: 4.75 V
